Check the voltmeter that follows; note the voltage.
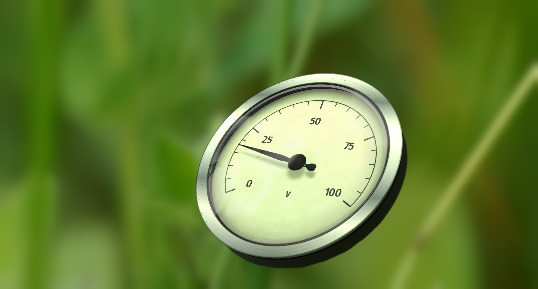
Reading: 17.5 V
